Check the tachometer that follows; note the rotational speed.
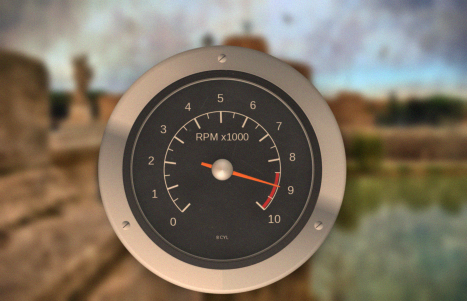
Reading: 9000 rpm
